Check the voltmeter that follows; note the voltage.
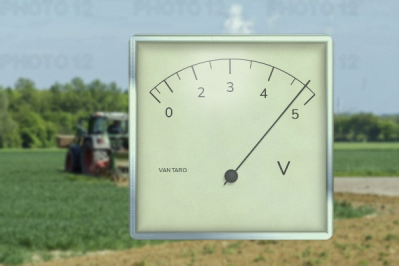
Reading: 4.75 V
